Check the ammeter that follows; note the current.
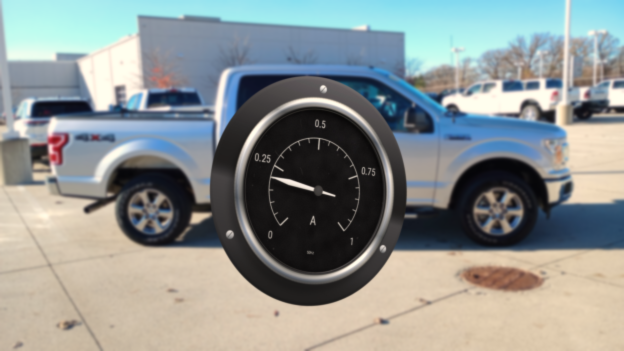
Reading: 0.2 A
